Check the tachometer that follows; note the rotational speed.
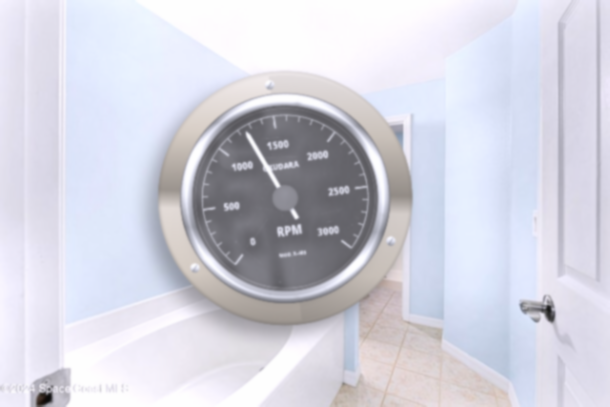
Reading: 1250 rpm
